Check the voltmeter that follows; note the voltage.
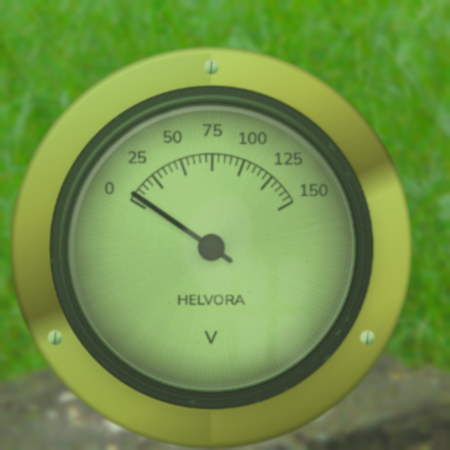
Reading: 5 V
